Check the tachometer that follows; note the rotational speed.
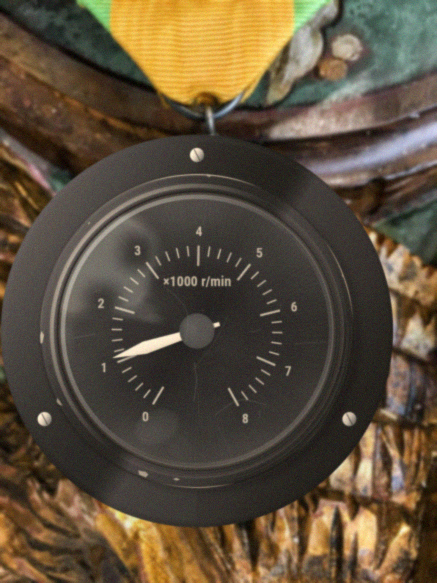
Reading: 1100 rpm
